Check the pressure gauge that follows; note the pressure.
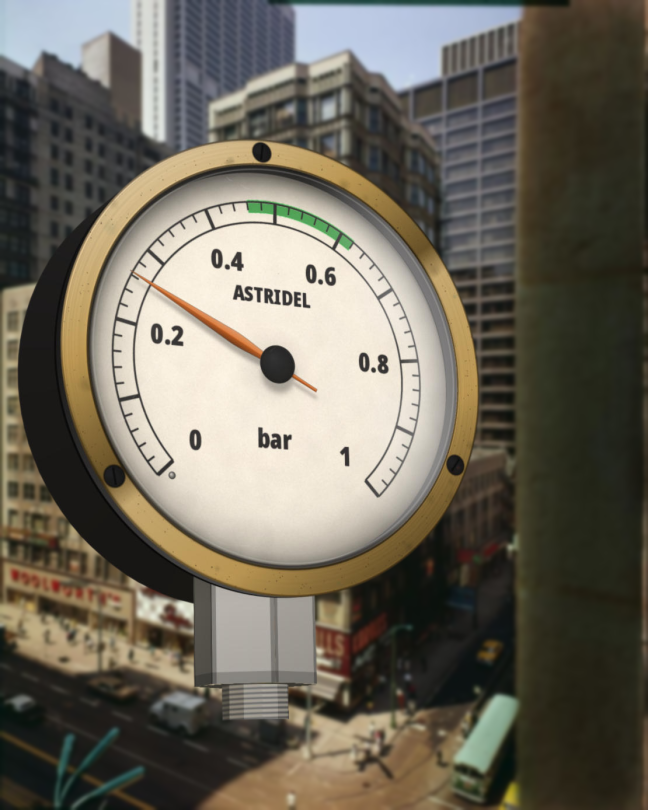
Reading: 0.26 bar
